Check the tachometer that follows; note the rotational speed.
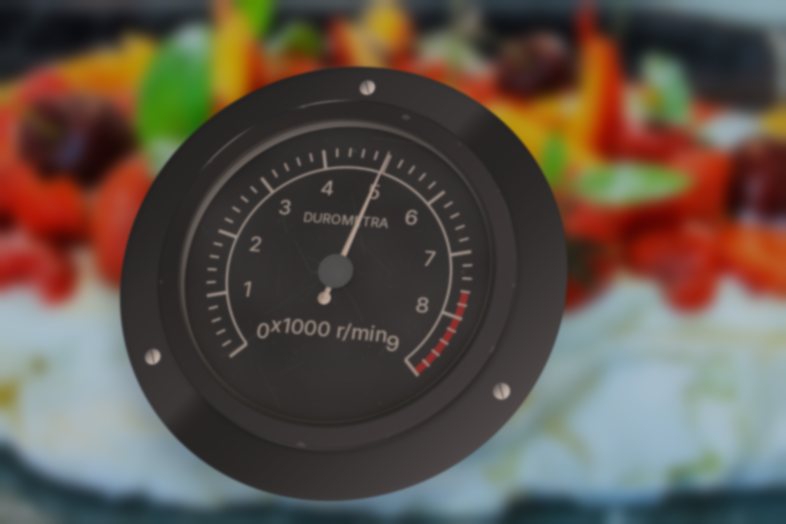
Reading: 5000 rpm
